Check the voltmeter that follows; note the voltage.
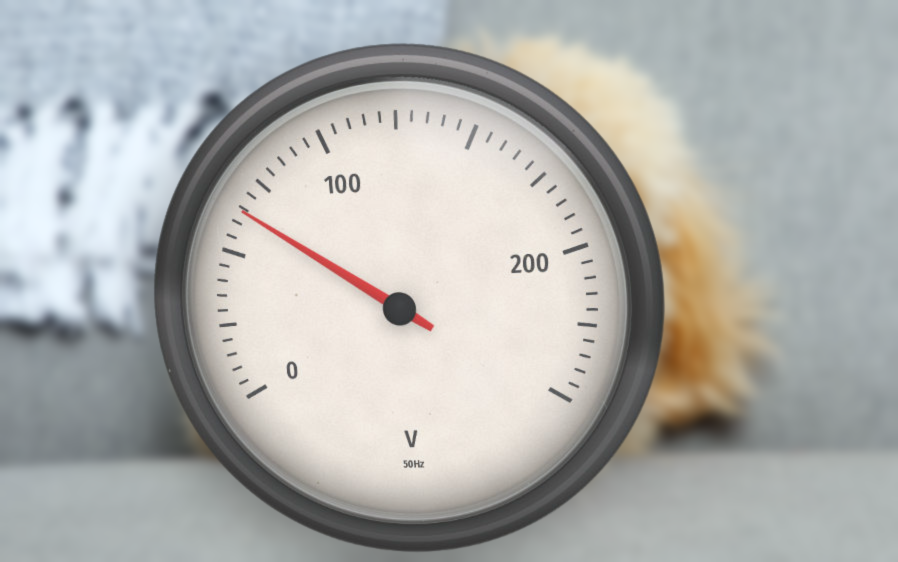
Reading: 65 V
